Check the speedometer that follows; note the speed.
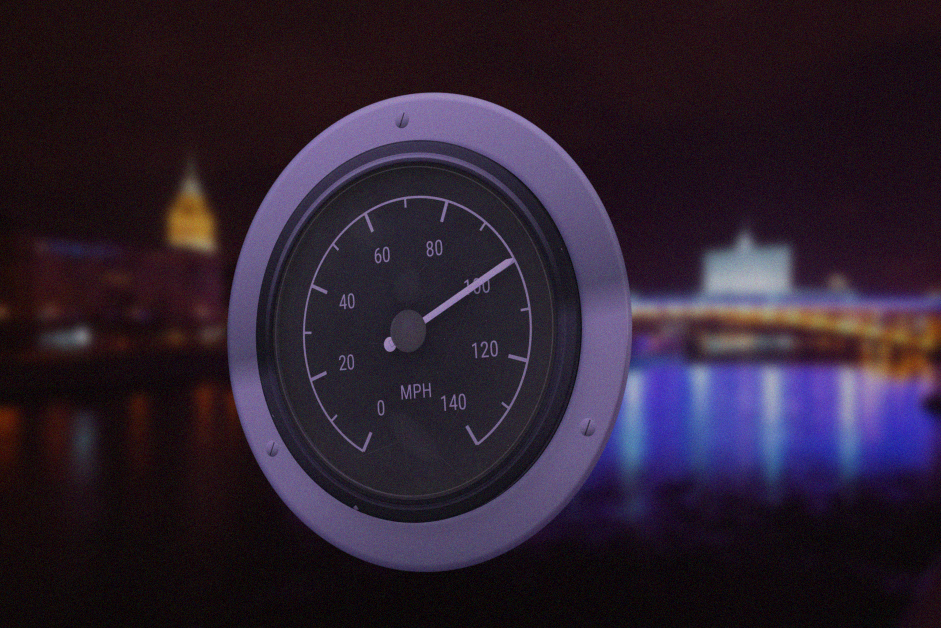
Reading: 100 mph
